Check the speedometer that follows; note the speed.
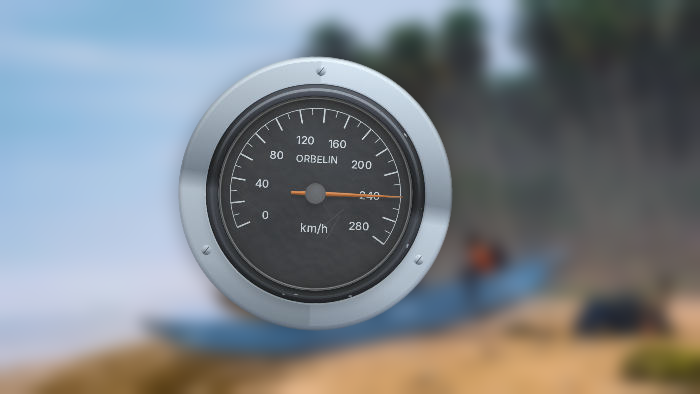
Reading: 240 km/h
